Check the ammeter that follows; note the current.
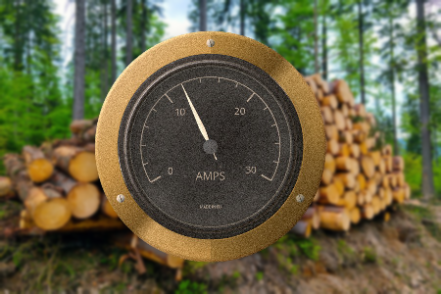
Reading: 12 A
